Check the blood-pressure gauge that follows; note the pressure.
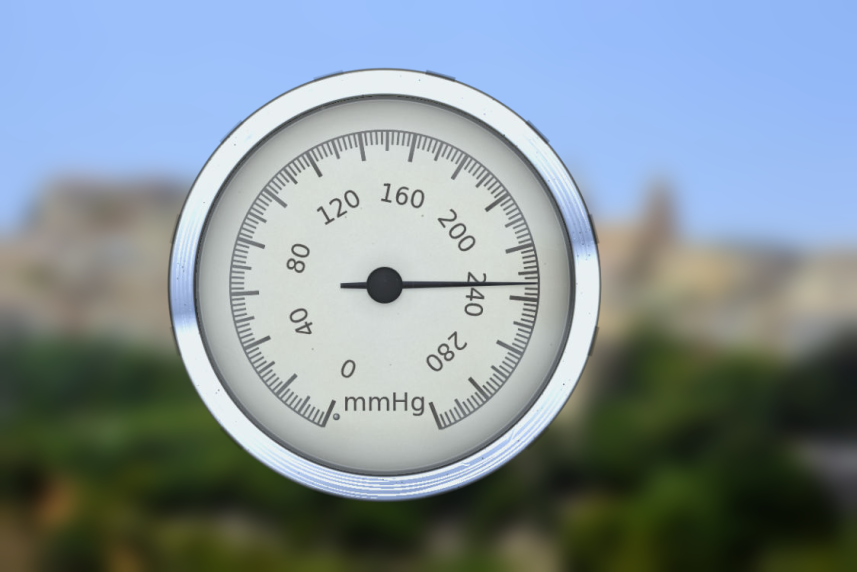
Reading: 234 mmHg
